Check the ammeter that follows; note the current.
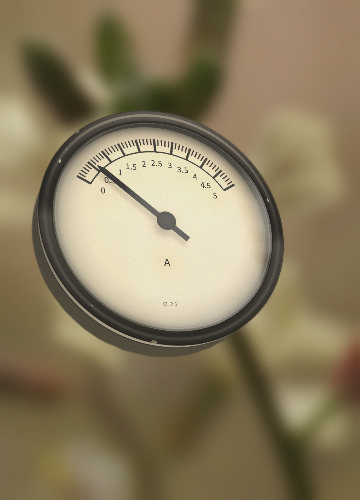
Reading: 0.5 A
